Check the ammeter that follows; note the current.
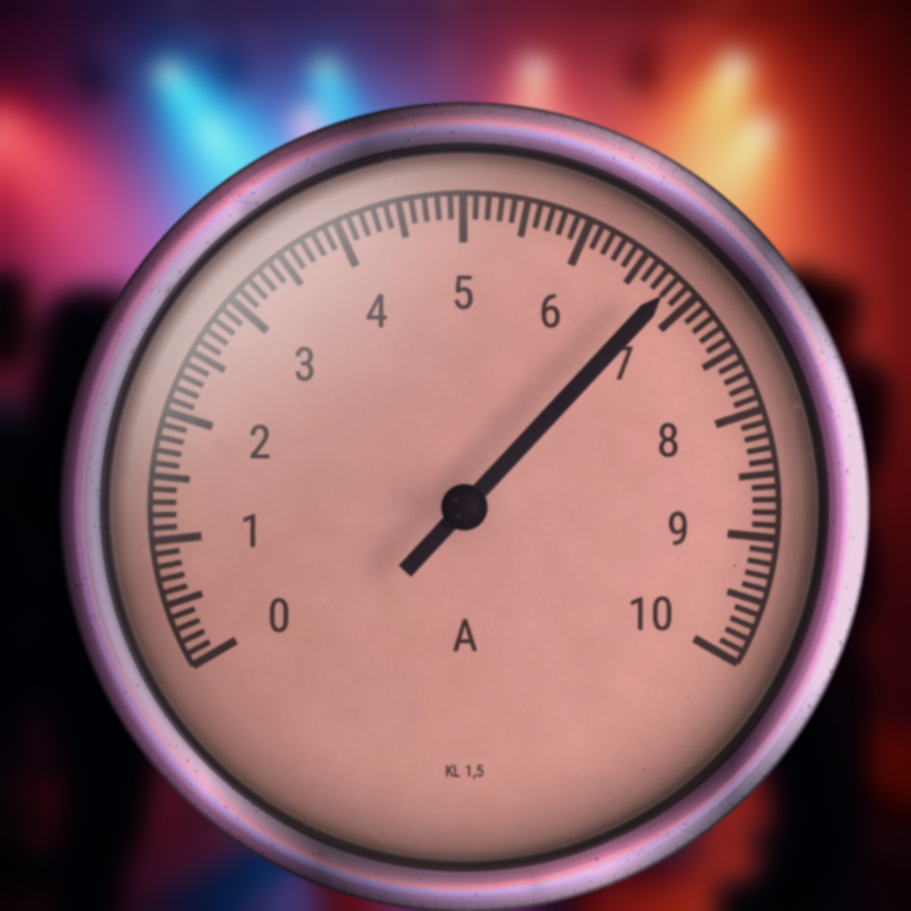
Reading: 6.8 A
